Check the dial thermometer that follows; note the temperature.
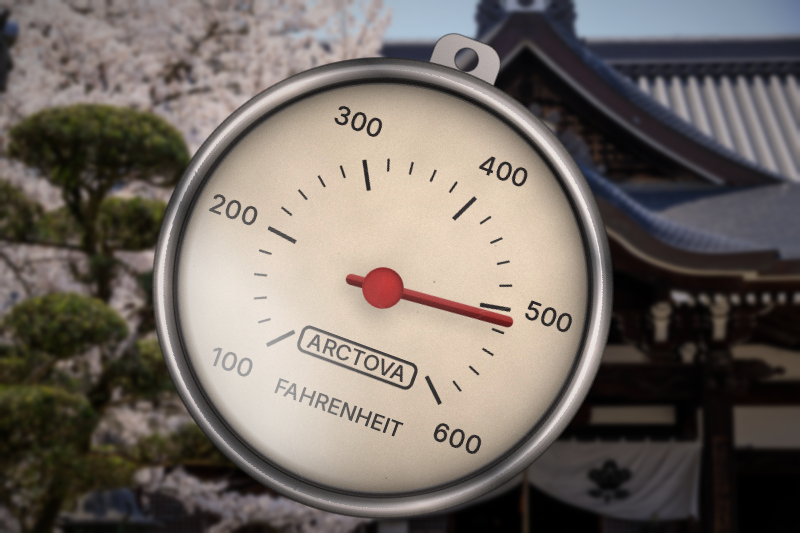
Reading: 510 °F
